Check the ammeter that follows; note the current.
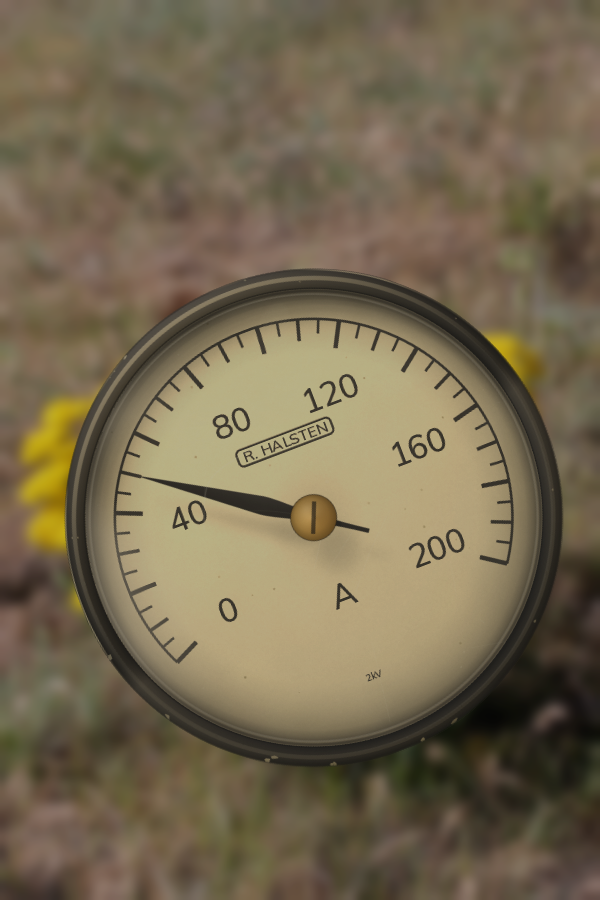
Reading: 50 A
